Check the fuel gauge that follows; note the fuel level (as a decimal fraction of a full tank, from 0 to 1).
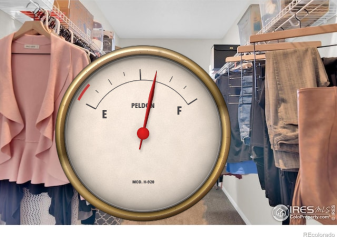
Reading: 0.625
